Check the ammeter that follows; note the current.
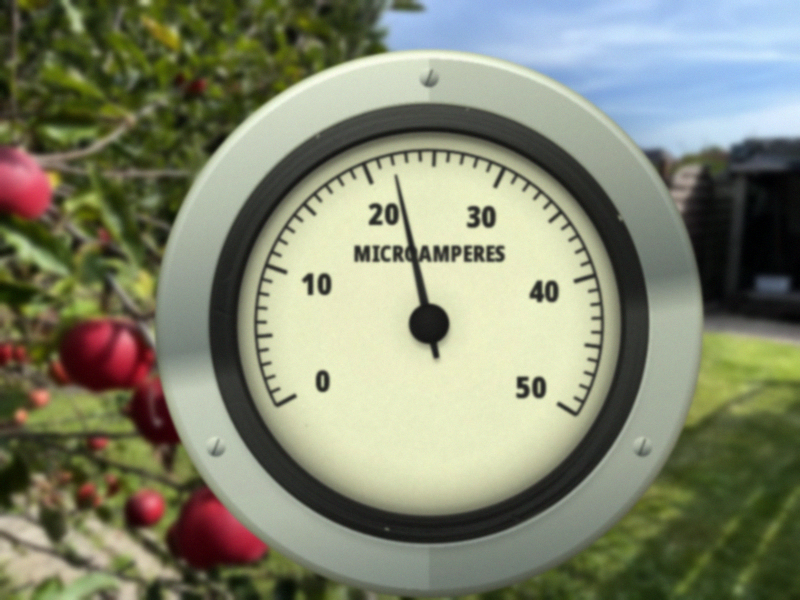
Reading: 22 µA
